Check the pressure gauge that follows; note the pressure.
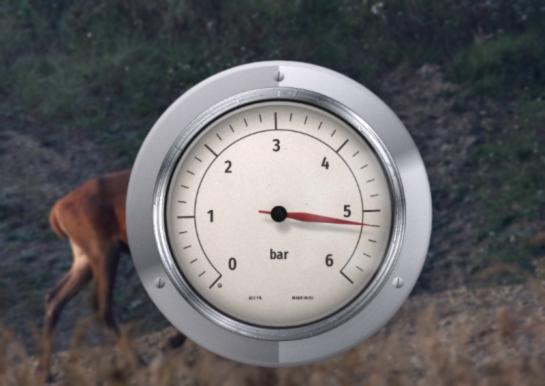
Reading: 5.2 bar
